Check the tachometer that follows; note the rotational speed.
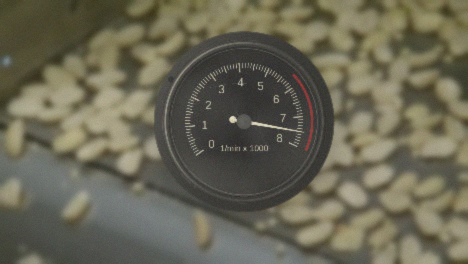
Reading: 7500 rpm
